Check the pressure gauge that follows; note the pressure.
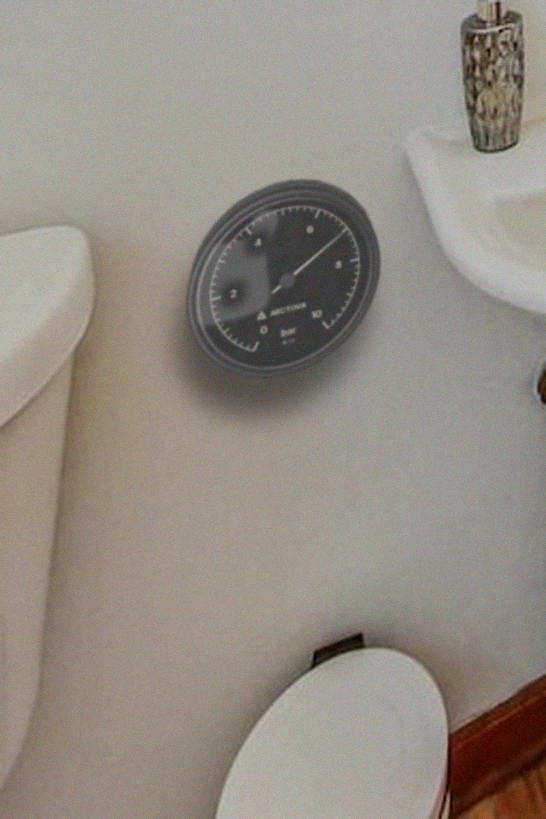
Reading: 7 bar
